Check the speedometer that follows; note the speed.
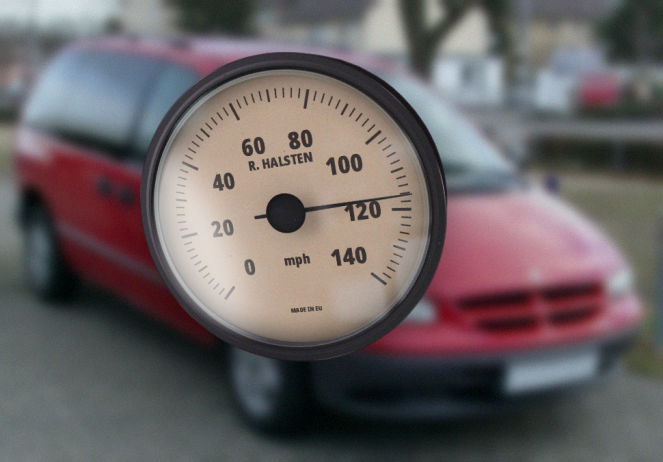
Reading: 116 mph
